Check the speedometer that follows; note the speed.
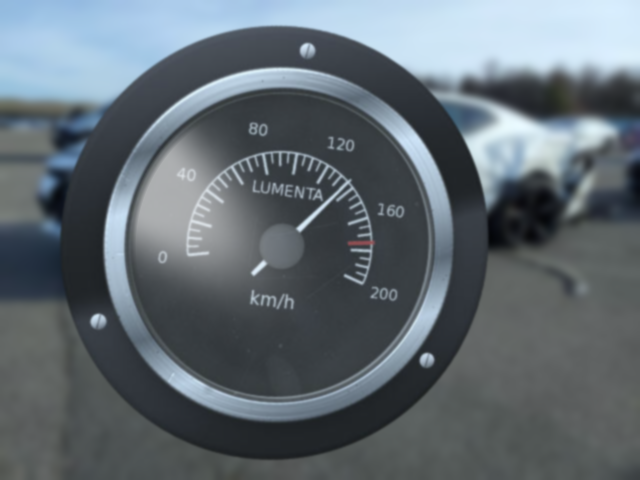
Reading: 135 km/h
